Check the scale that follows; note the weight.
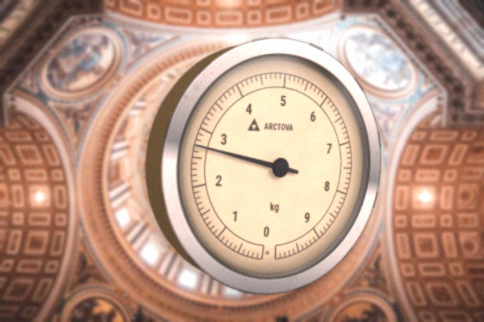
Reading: 2.7 kg
